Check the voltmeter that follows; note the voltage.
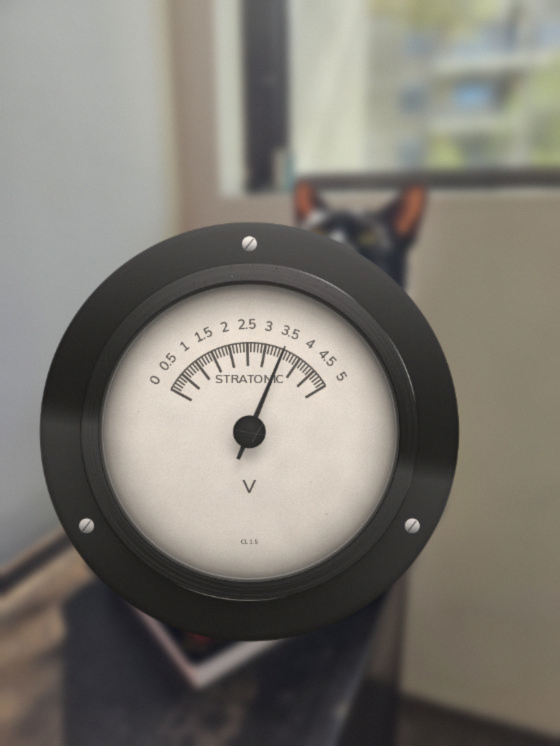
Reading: 3.5 V
